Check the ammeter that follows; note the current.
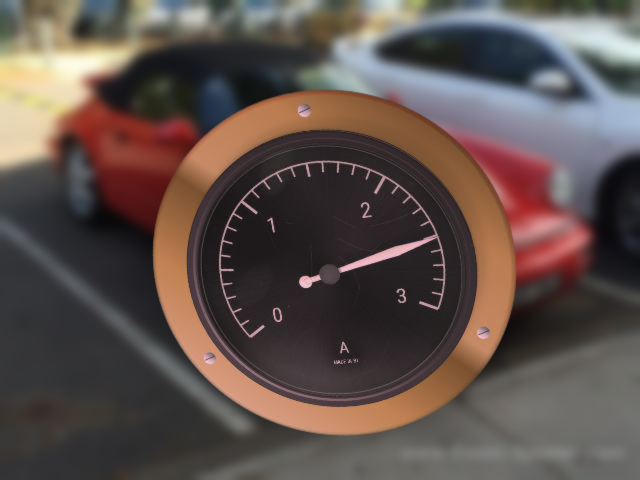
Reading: 2.5 A
